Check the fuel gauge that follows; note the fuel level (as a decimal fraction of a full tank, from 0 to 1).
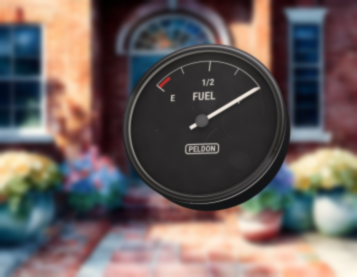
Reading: 1
